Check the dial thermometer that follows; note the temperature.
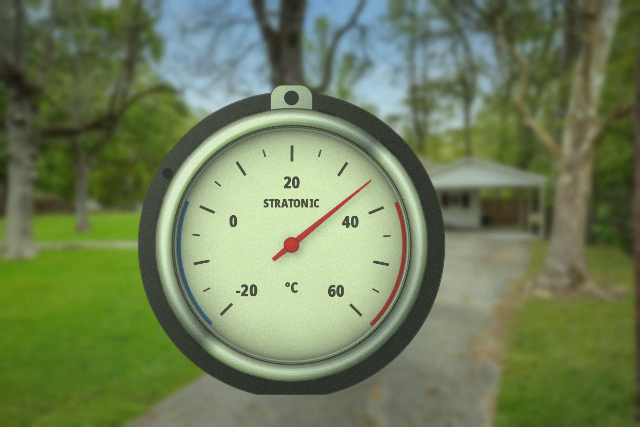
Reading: 35 °C
